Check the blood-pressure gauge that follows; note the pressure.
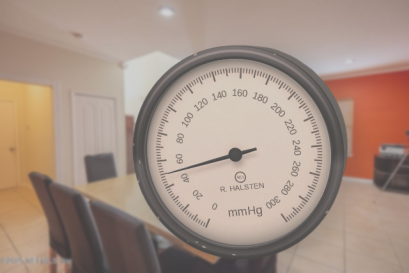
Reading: 50 mmHg
